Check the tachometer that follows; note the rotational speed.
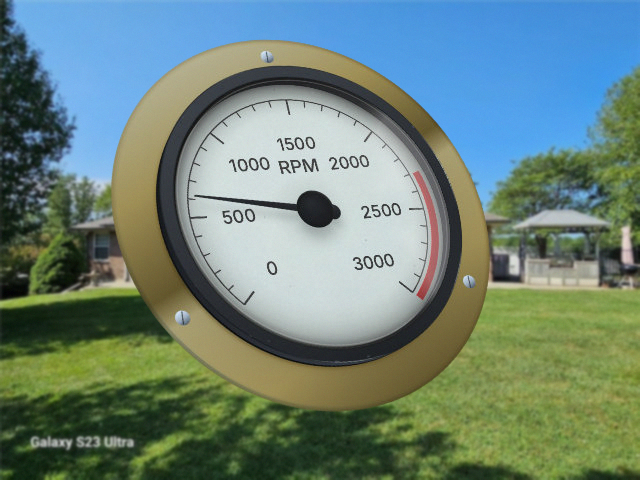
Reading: 600 rpm
